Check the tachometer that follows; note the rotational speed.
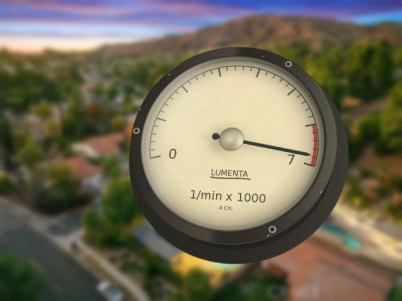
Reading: 6800 rpm
